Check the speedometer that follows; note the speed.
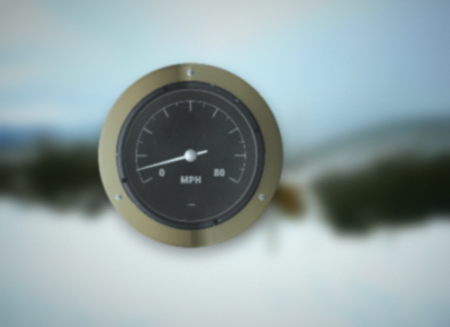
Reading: 5 mph
